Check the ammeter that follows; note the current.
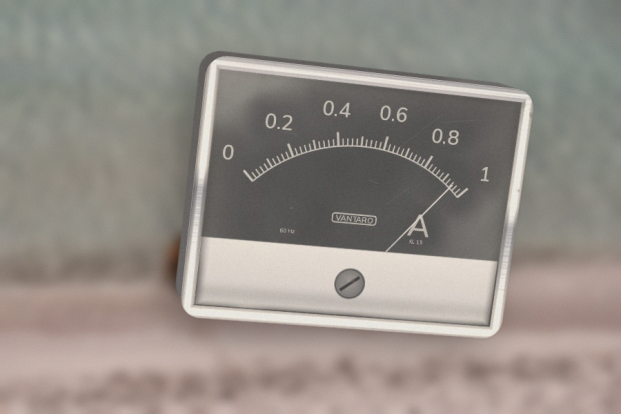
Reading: 0.94 A
